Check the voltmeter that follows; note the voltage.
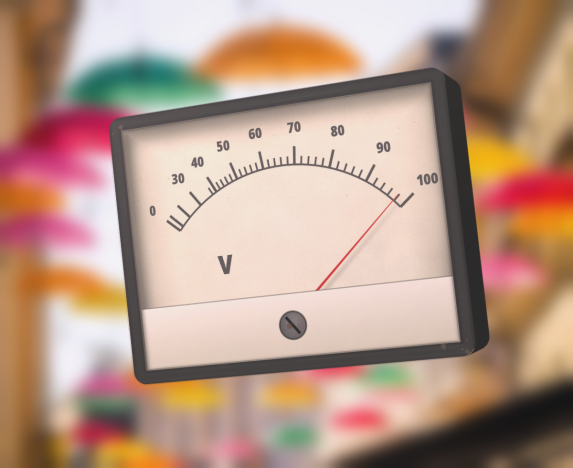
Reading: 98 V
